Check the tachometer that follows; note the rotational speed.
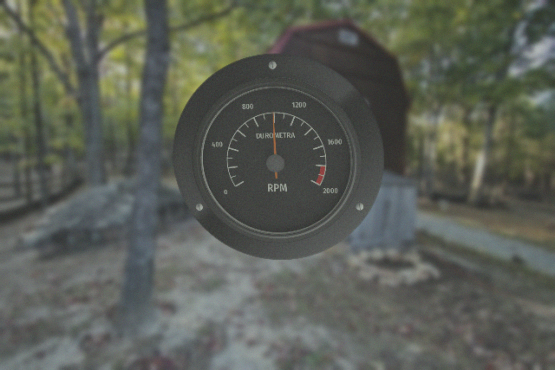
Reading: 1000 rpm
